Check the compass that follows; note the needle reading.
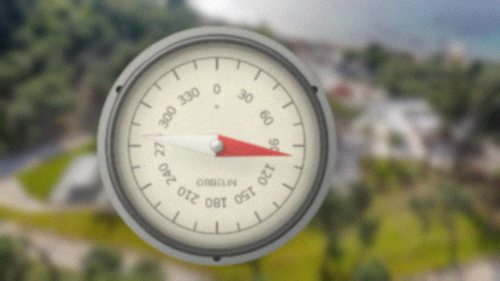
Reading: 97.5 °
